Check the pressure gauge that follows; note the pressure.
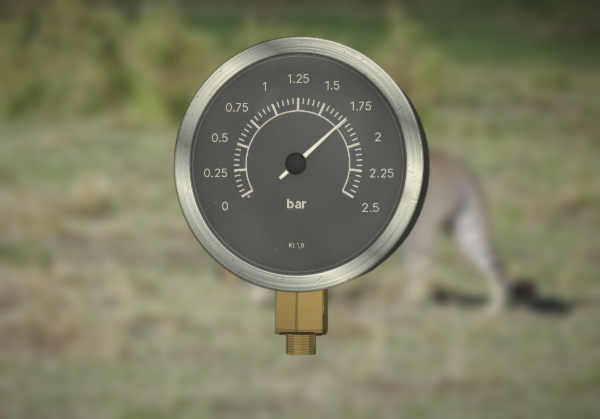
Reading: 1.75 bar
